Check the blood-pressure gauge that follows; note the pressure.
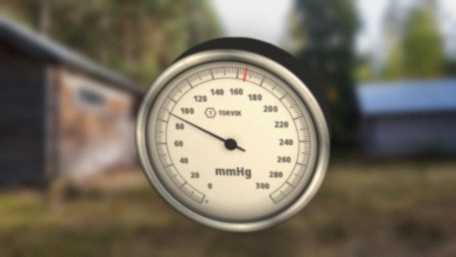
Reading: 90 mmHg
